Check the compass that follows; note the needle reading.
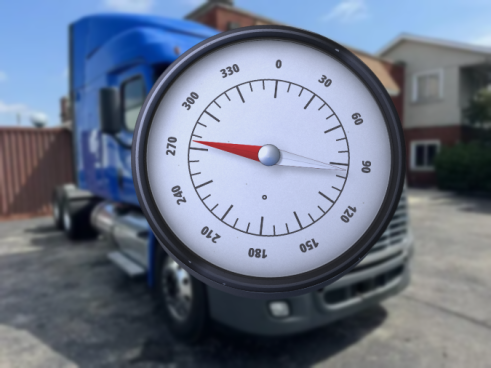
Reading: 275 °
